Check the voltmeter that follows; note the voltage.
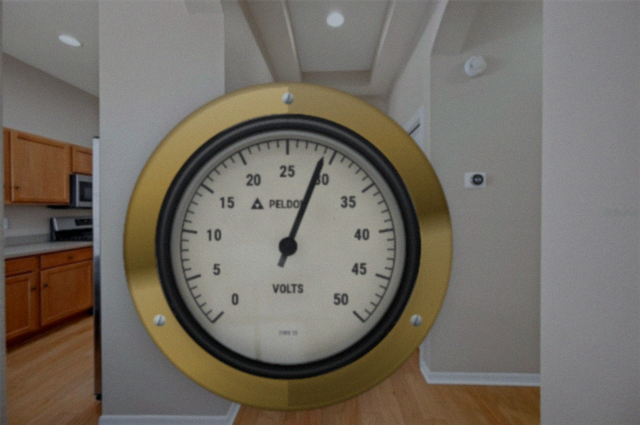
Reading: 29 V
